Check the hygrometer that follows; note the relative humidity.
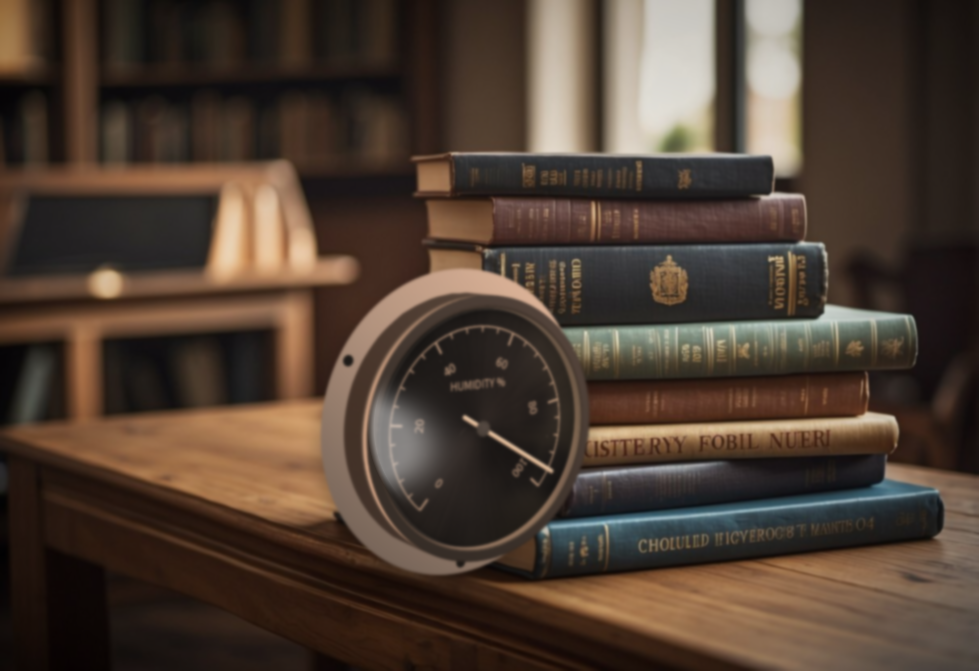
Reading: 96 %
